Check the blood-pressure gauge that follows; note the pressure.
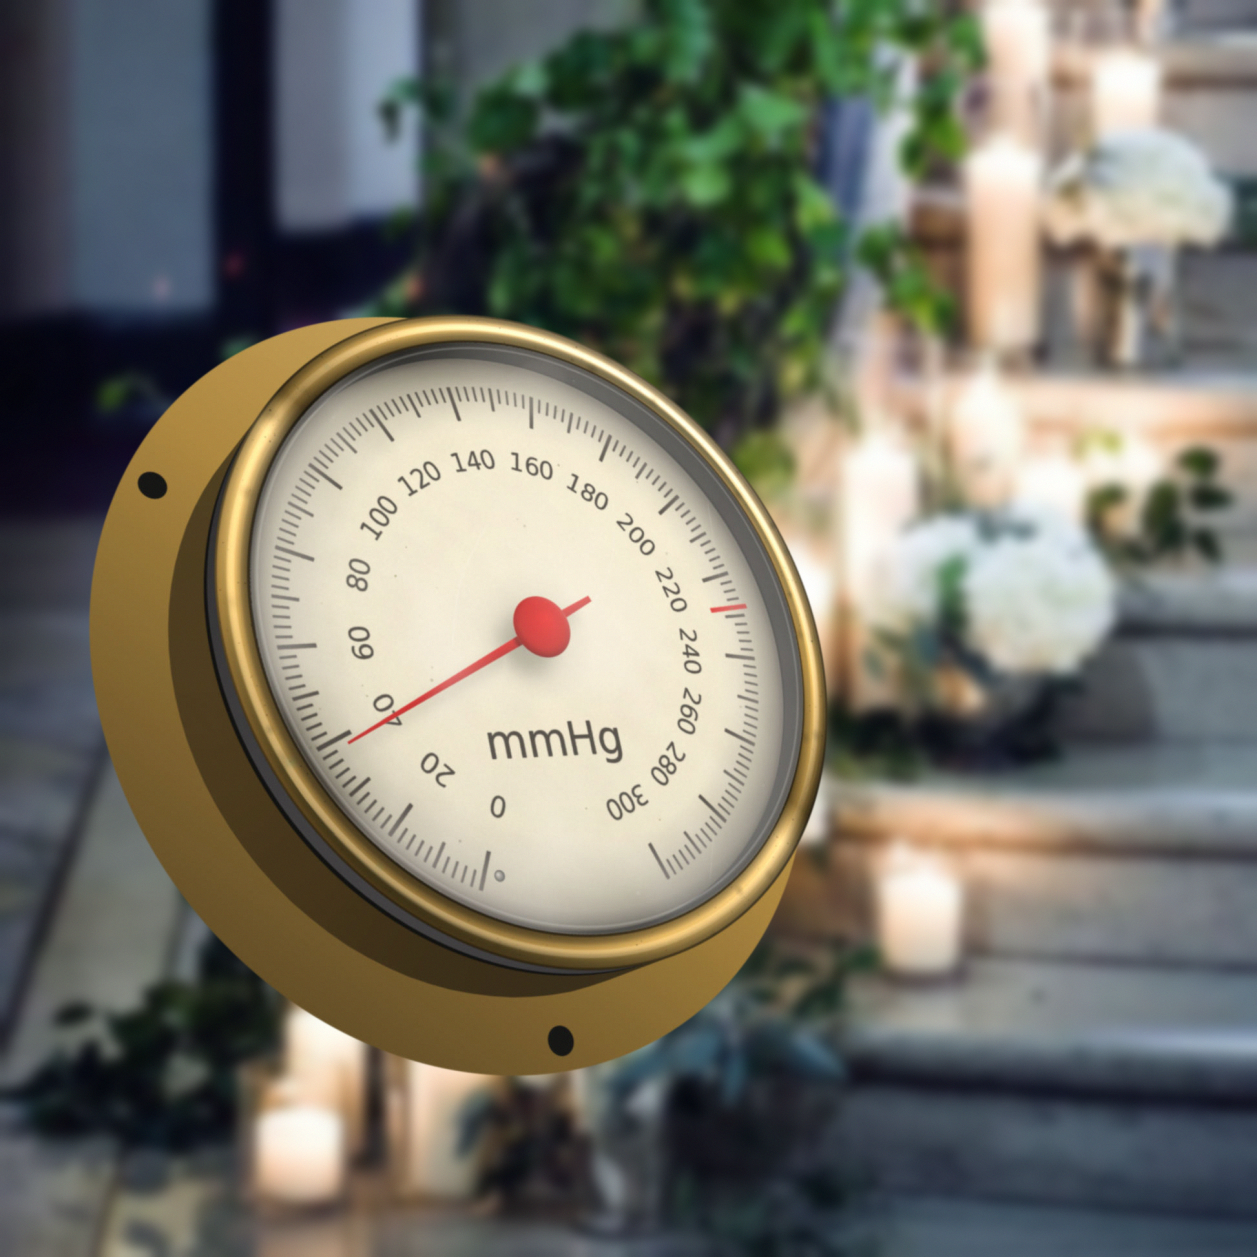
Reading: 38 mmHg
